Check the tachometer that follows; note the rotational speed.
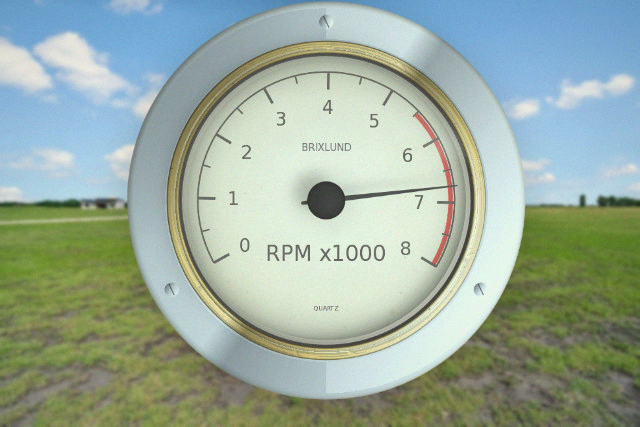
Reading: 6750 rpm
